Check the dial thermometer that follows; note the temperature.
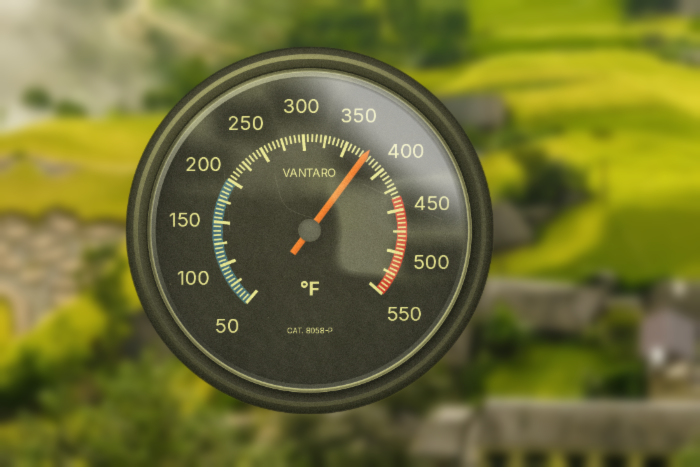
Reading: 375 °F
